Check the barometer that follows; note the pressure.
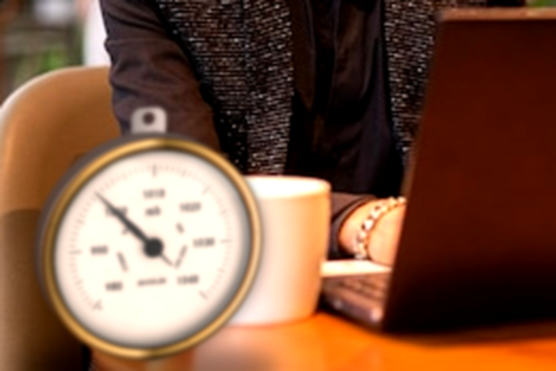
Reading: 1000 mbar
